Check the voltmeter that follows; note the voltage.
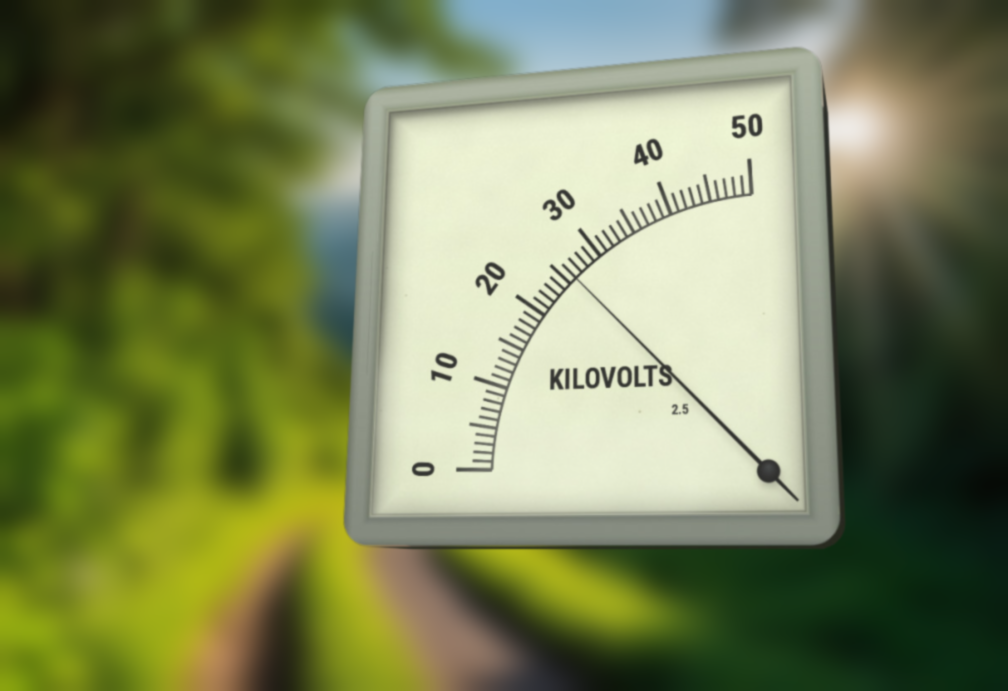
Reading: 26 kV
